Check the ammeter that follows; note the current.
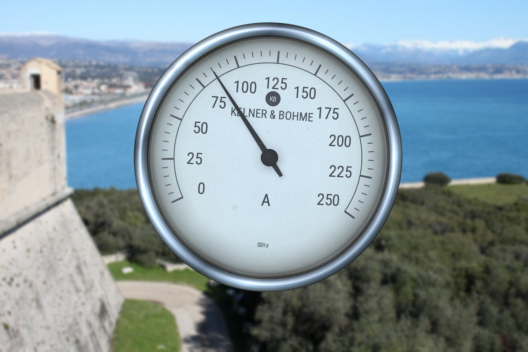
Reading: 85 A
